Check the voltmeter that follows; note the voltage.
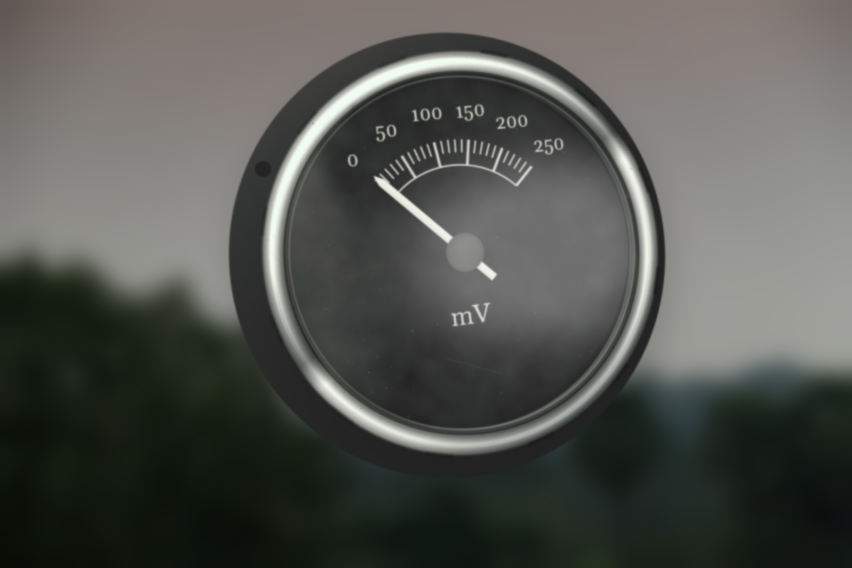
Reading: 0 mV
